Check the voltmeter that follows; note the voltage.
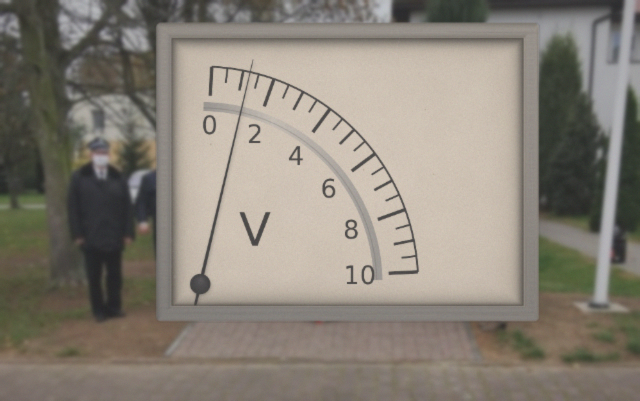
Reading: 1.25 V
